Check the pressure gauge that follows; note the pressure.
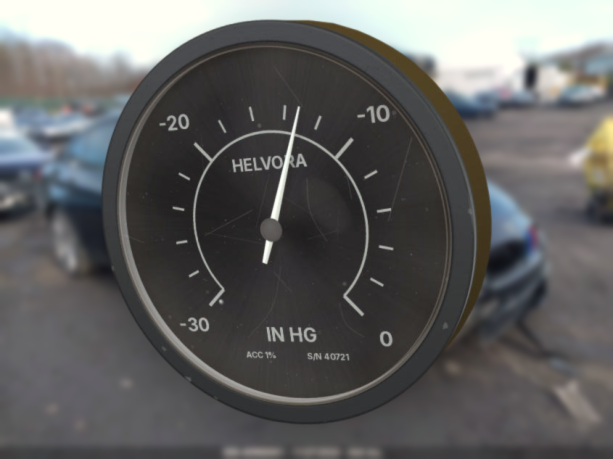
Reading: -13 inHg
